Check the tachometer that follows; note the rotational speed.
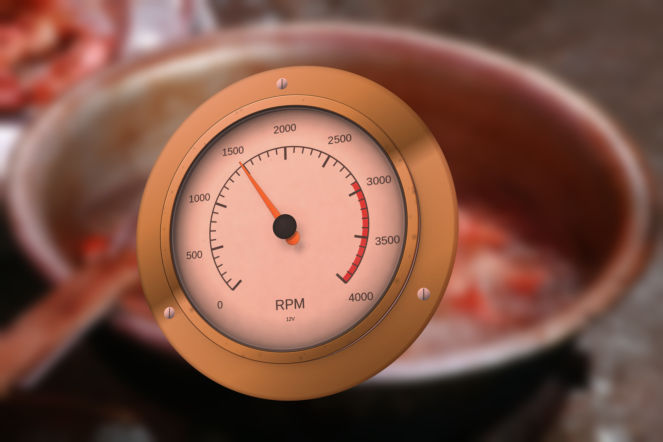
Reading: 1500 rpm
